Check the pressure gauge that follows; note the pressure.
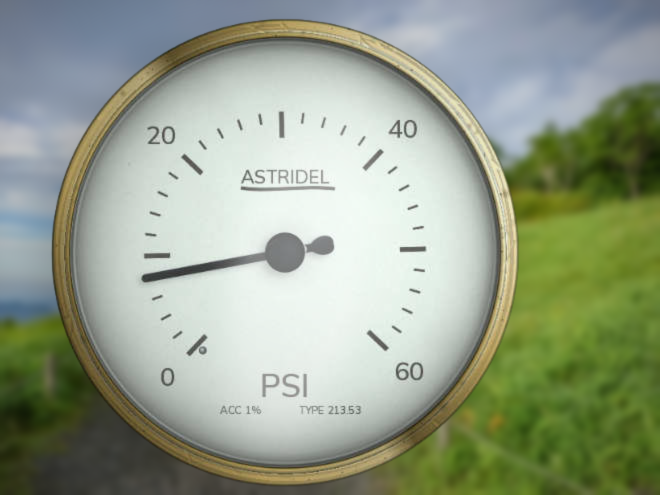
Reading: 8 psi
